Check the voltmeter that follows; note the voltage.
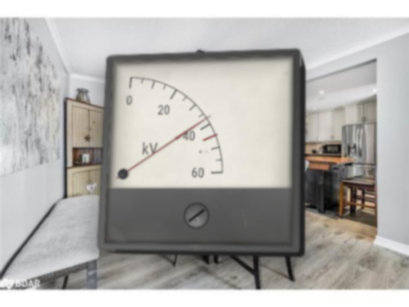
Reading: 37.5 kV
